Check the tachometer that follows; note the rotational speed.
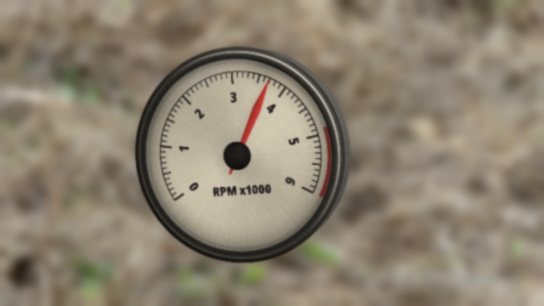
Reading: 3700 rpm
